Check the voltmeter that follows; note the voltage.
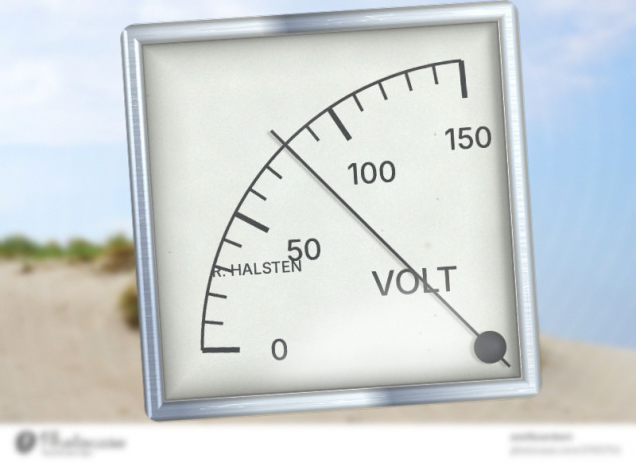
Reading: 80 V
